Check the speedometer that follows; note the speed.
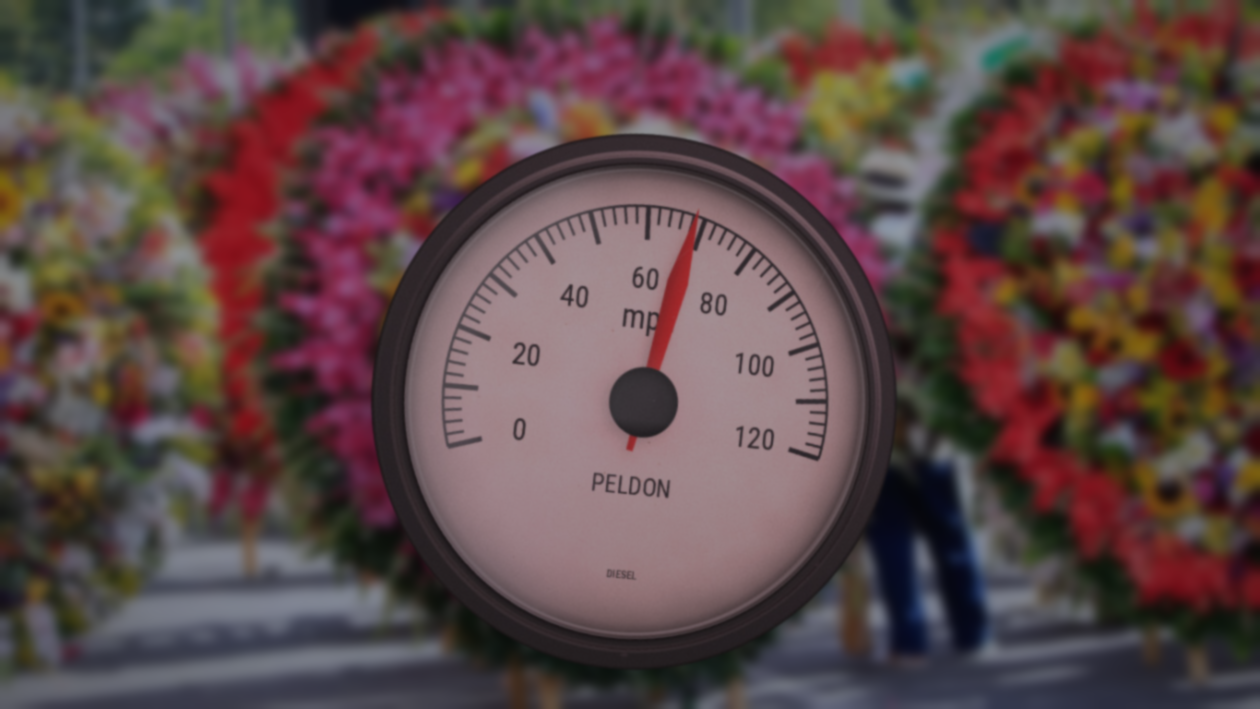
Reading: 68 mph
